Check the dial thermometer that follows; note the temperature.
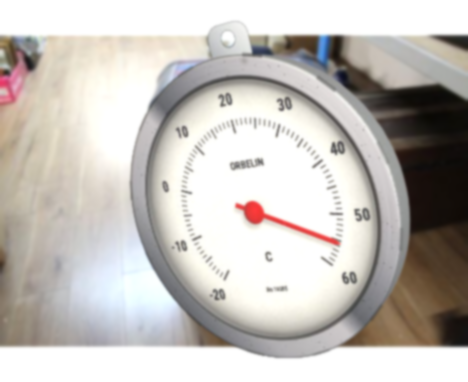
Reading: 55 °C
